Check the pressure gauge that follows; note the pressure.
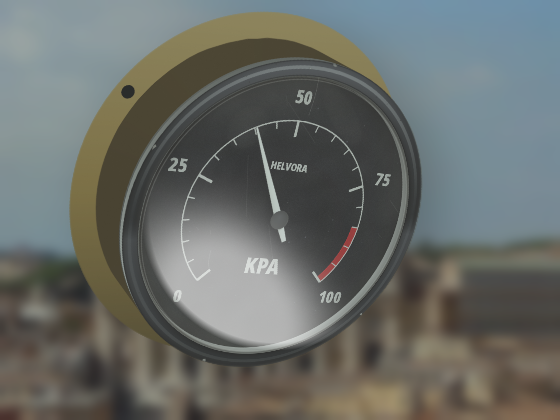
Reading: 40 kPa
